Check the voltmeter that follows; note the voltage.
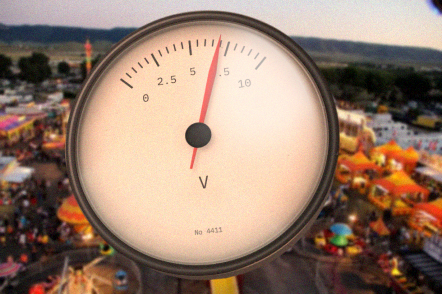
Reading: 7 V
